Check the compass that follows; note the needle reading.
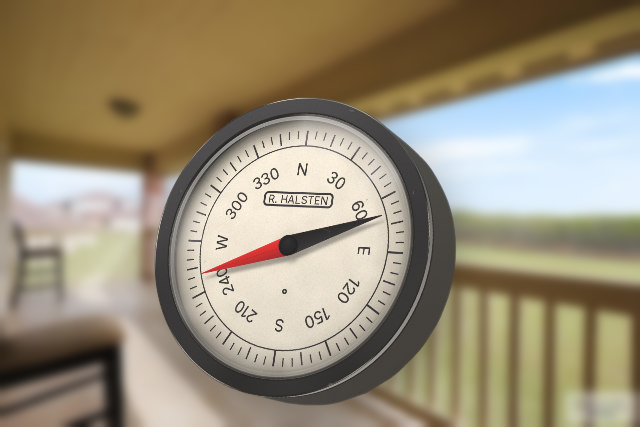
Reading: 250 °
